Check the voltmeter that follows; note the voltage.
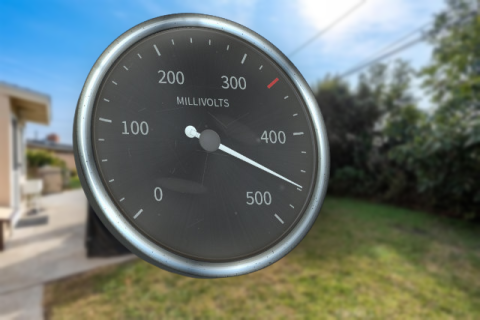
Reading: 460 mV
